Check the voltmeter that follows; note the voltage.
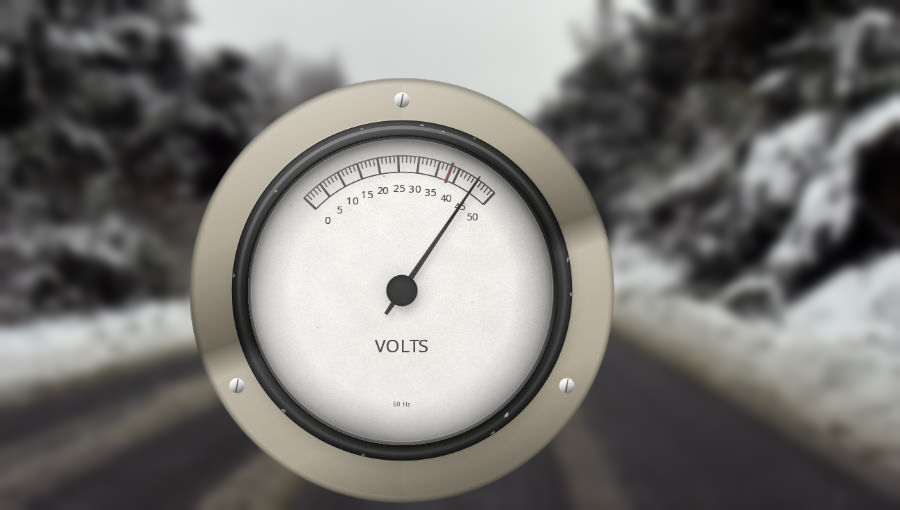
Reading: 45 V
